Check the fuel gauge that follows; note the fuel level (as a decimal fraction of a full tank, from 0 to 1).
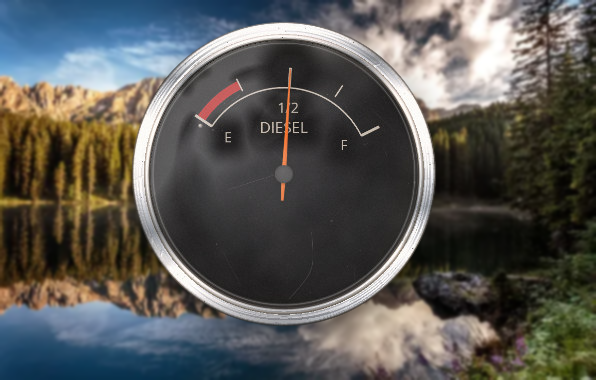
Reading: 0.5
